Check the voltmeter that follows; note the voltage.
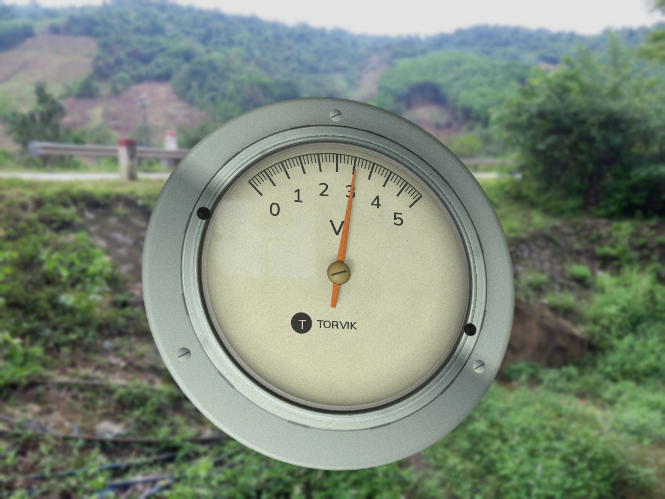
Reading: 3 V
